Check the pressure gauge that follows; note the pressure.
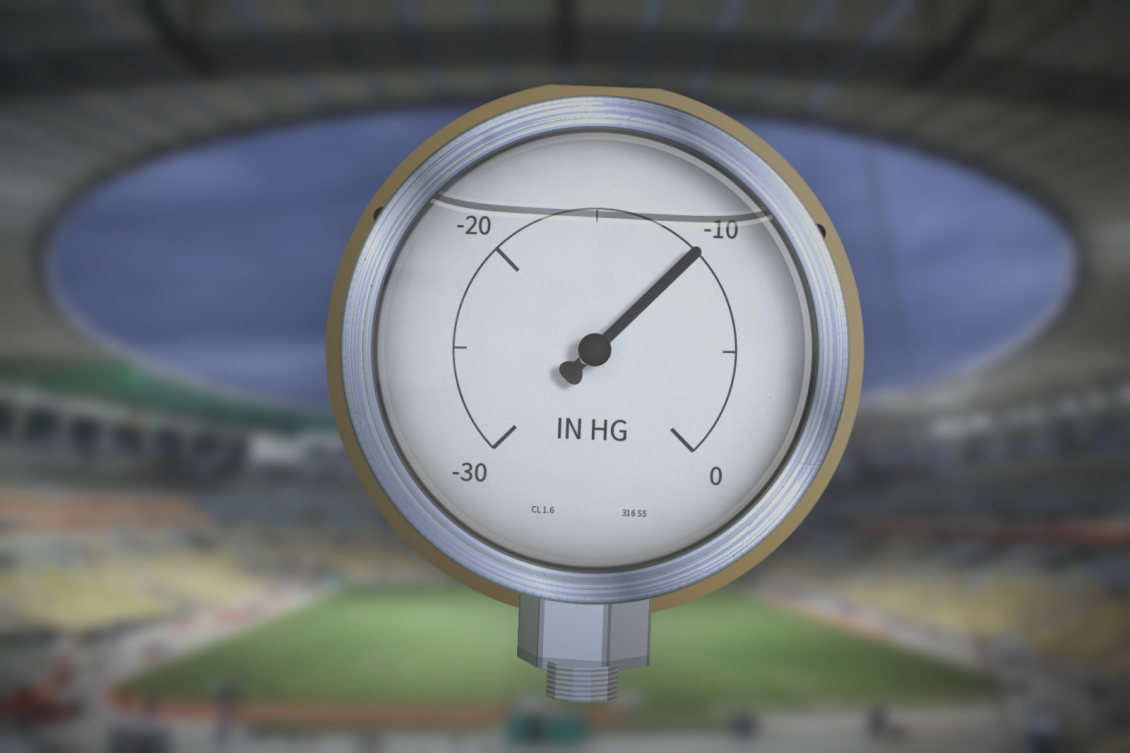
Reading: -10 inHg
